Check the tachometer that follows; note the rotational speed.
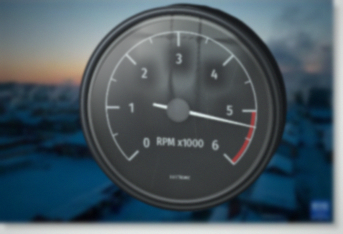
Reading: 5250 rpm
